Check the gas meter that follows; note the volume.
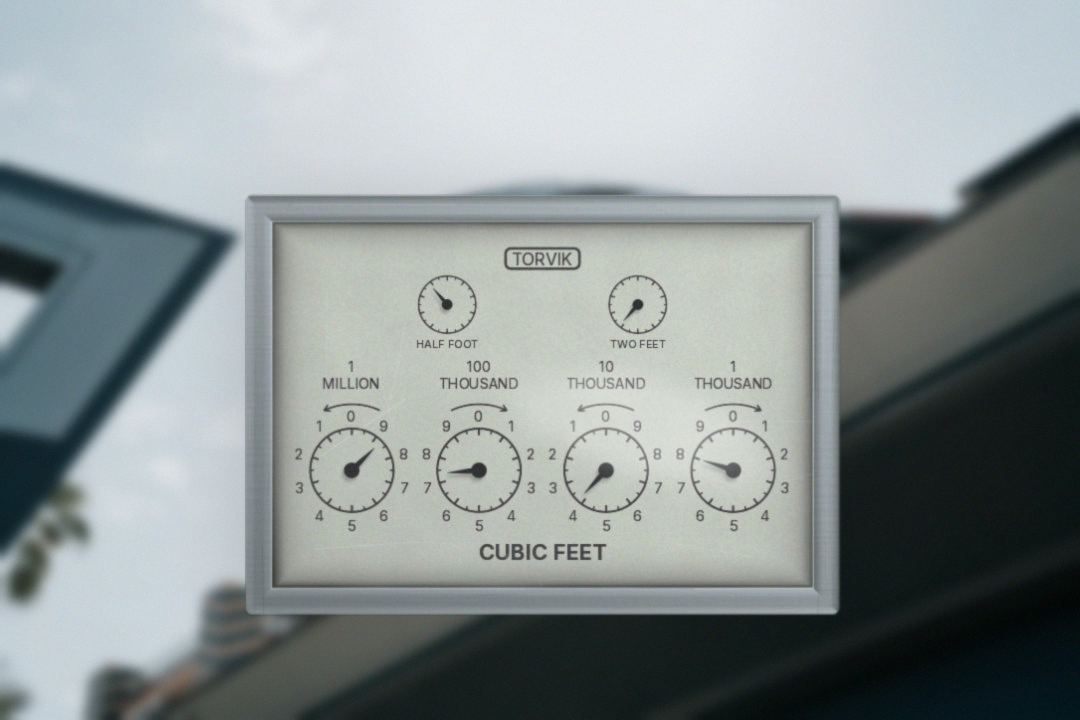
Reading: 873800 ft³
